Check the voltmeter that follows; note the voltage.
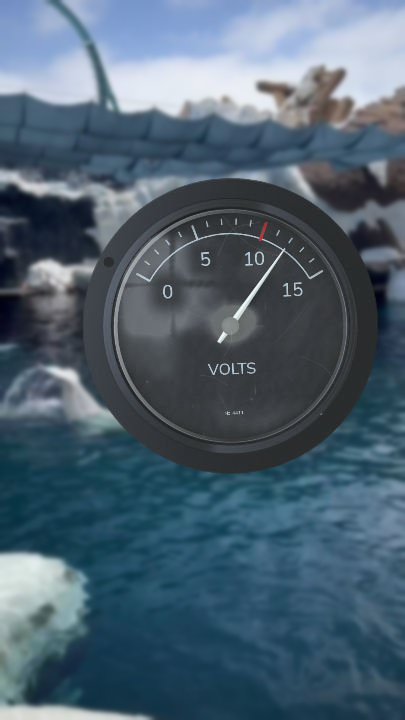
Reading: 12 V
